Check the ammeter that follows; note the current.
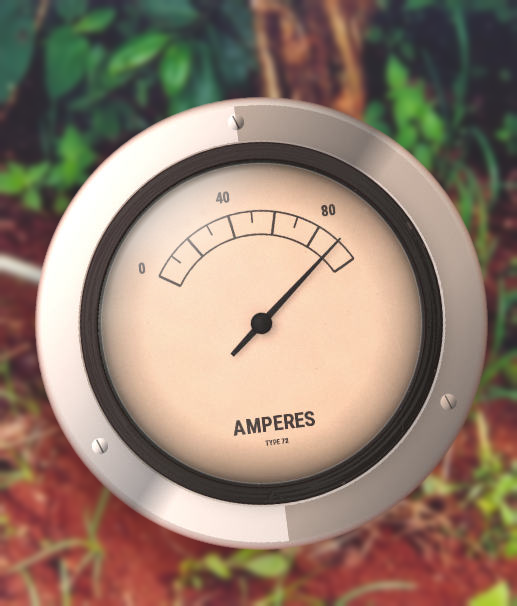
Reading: 90 A
